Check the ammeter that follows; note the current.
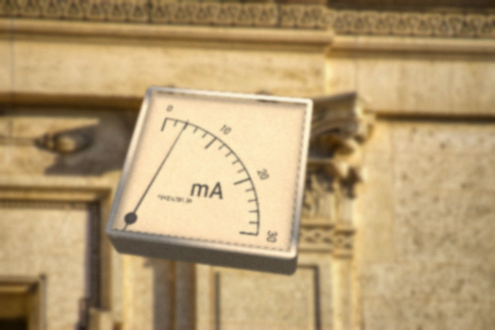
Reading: 4 mA
